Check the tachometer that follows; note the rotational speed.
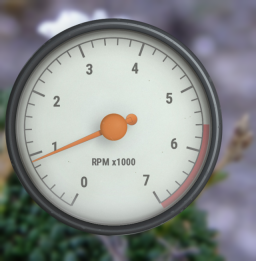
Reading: 900 rpm
